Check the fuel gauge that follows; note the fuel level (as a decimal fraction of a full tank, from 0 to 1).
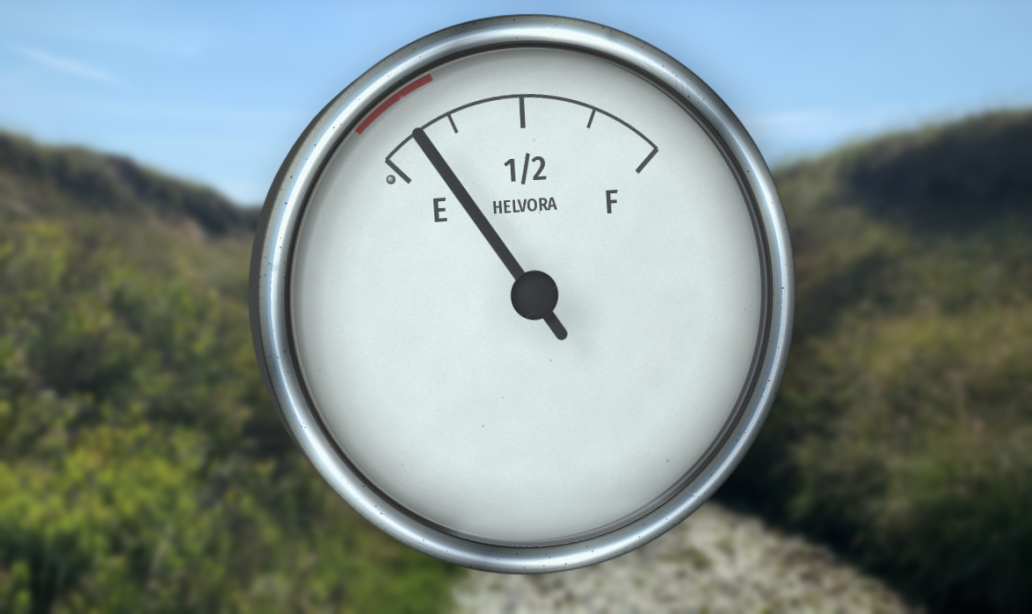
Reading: 0.125
